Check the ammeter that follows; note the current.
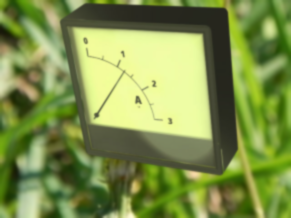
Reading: 1.25 A
